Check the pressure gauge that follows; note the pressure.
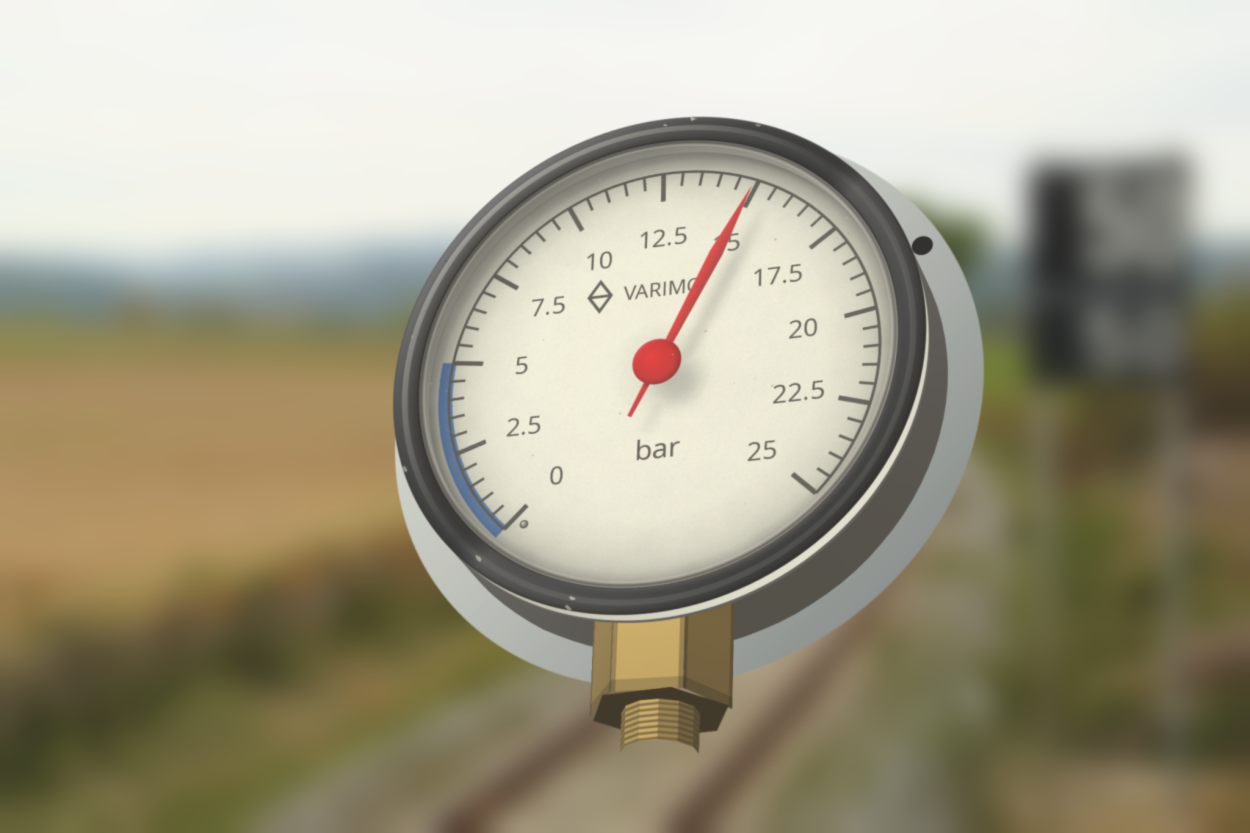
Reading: 15 bar
